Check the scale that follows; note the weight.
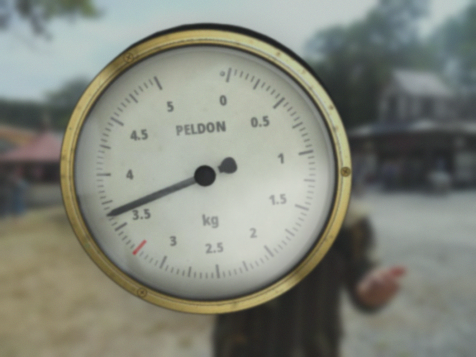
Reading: 3.65 kg
